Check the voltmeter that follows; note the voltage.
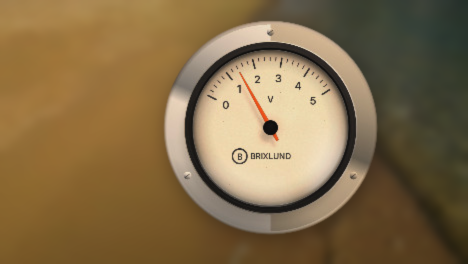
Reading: 1.4 V
